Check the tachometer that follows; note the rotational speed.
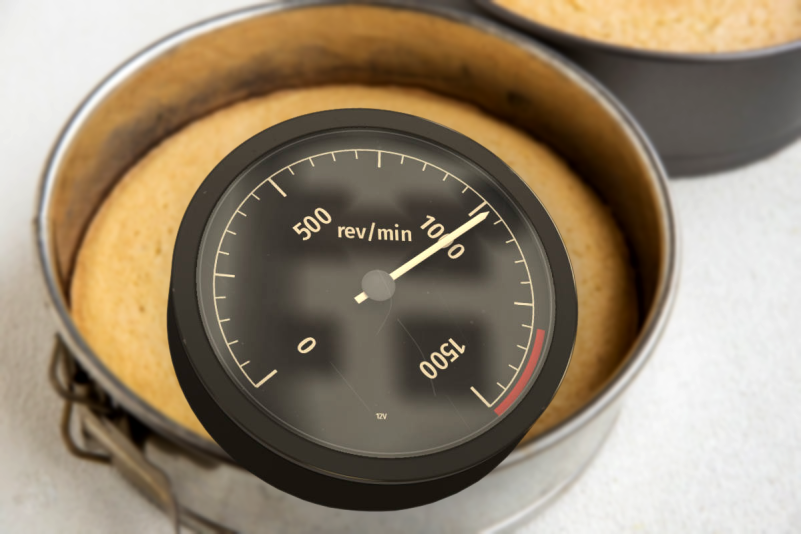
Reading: 1025 rpm
